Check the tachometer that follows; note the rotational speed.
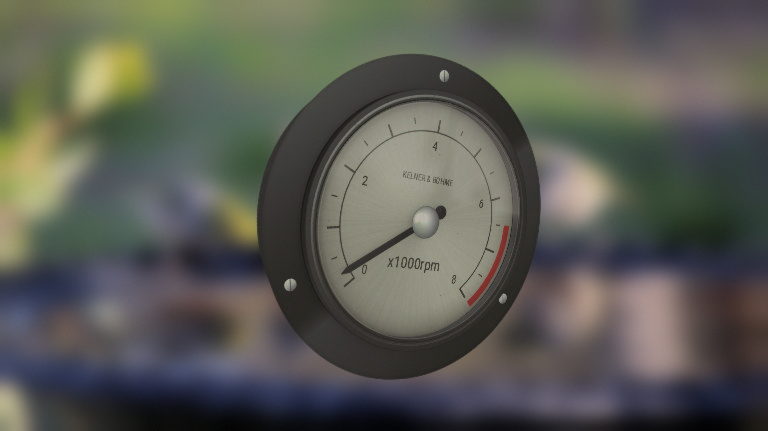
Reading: 250 rpm
